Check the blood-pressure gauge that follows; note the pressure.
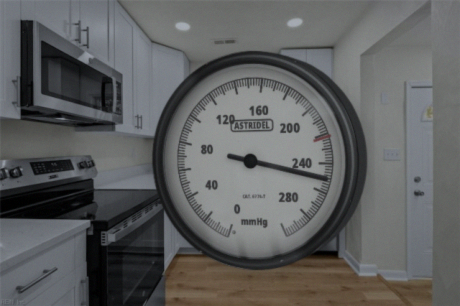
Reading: 250 mmHg
